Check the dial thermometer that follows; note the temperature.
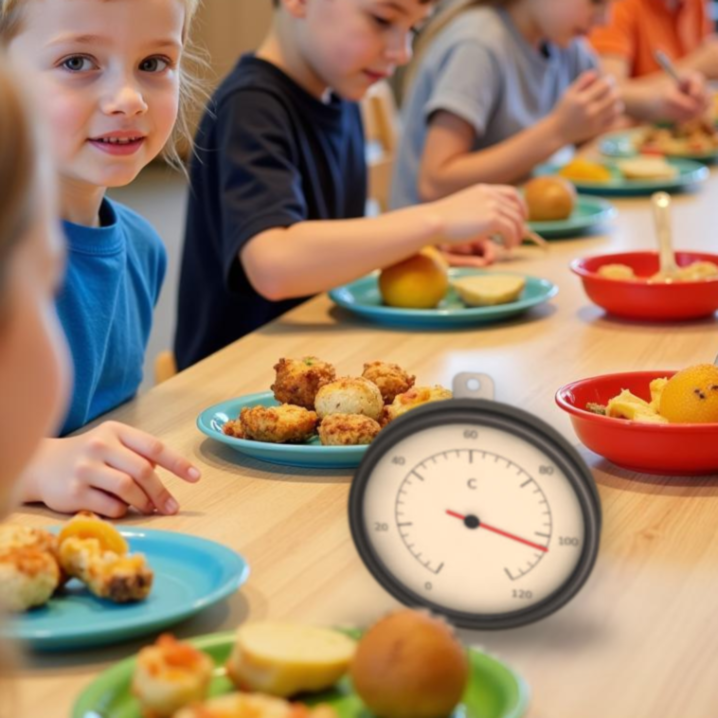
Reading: 104 °C
